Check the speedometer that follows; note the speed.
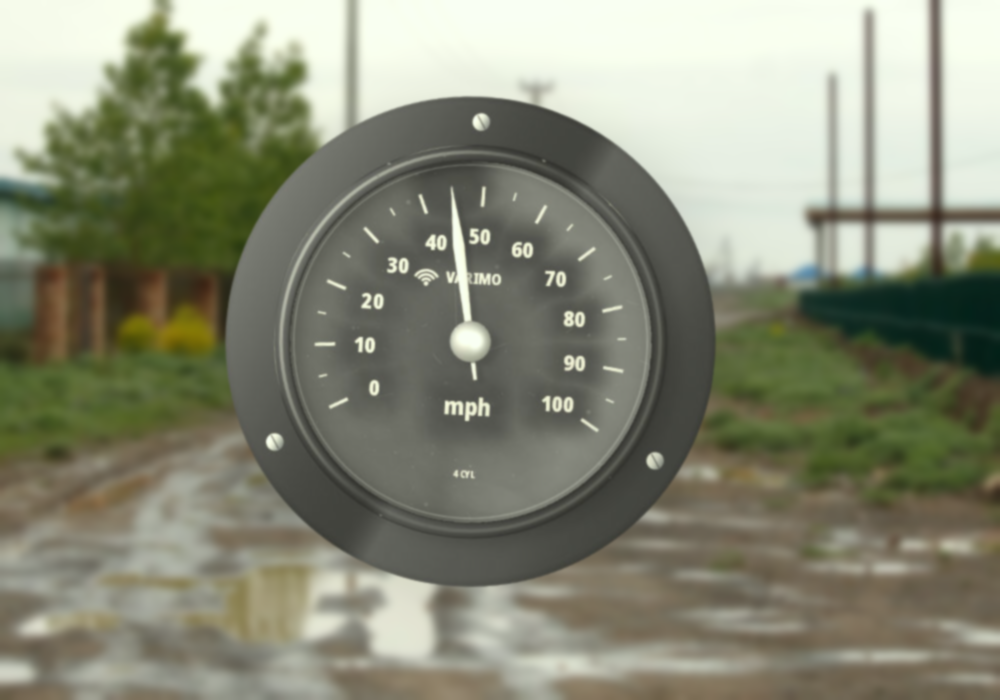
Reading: 45 mph
